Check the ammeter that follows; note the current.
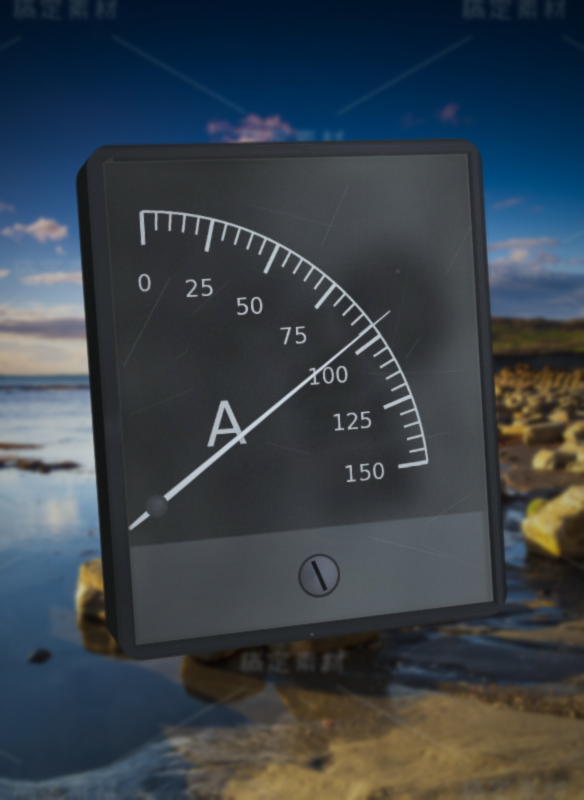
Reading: 95 A
